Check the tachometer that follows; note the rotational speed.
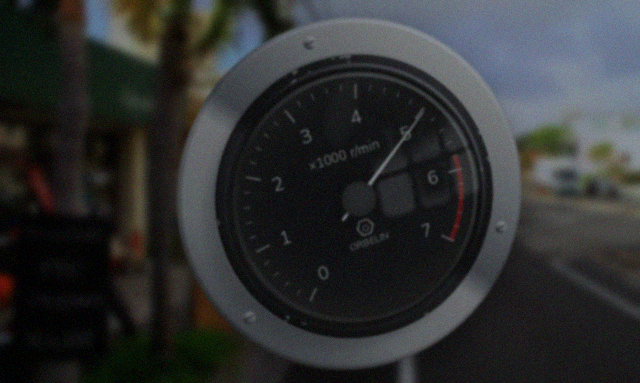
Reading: 5000 rpm
